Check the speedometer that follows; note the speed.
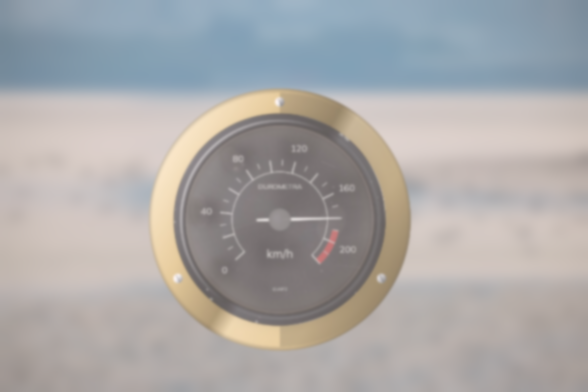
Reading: 180 km/h
